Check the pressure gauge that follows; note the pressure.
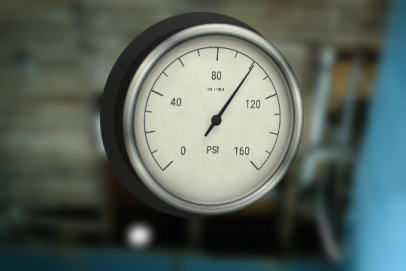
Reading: 100 psi
